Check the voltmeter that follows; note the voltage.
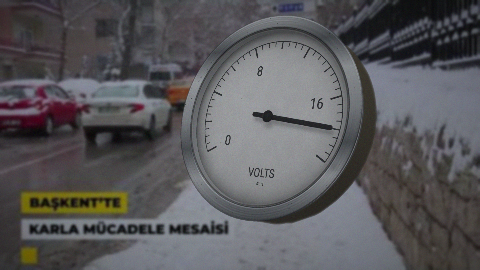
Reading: 18 V
